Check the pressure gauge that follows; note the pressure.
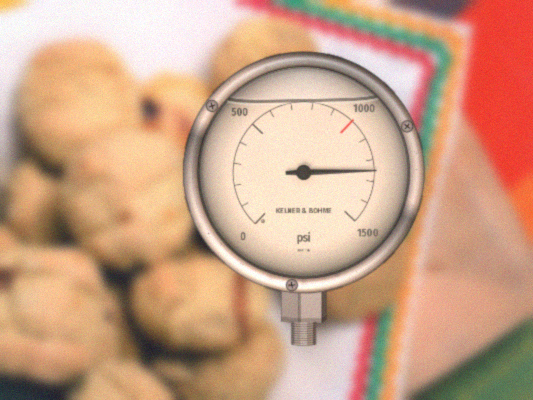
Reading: 1250 psi
